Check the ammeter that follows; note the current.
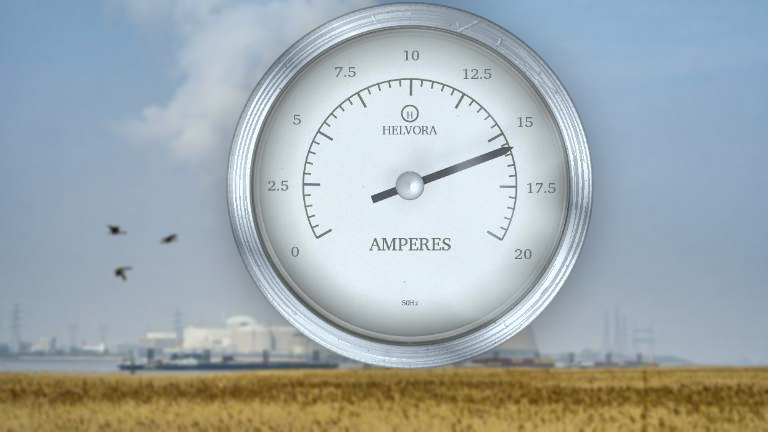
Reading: 15.75 A
